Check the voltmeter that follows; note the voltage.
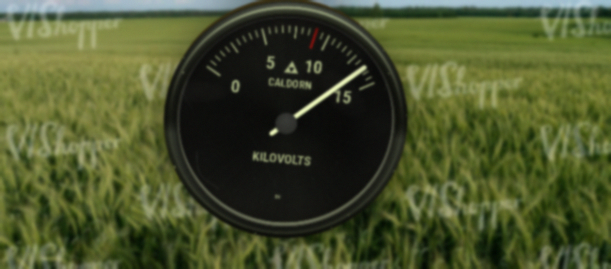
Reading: 13.5 kV
